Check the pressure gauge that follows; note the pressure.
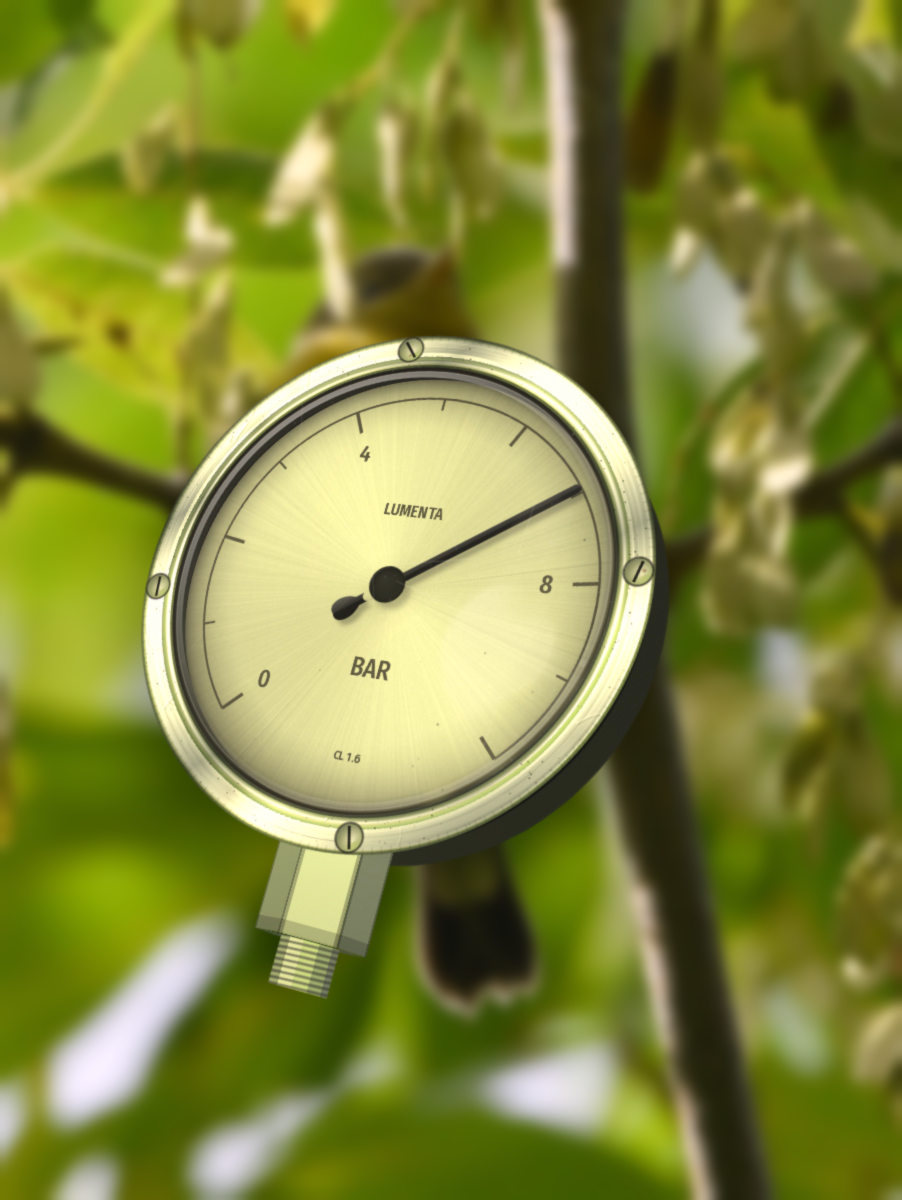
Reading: 7 bar
